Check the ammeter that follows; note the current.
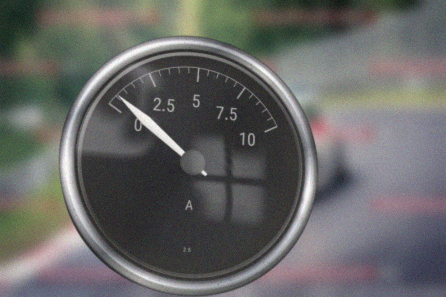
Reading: 0.5 A
